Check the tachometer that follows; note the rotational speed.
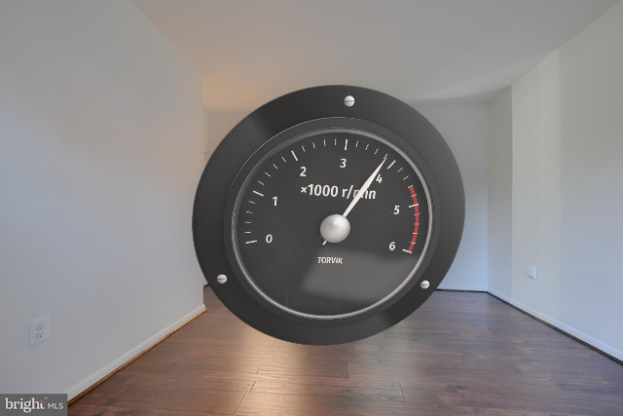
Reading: 3800 rpm
